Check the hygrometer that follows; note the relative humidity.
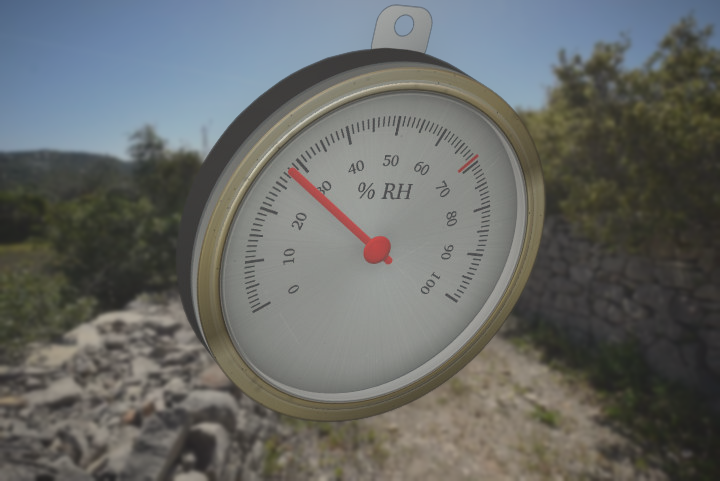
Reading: 28 %
